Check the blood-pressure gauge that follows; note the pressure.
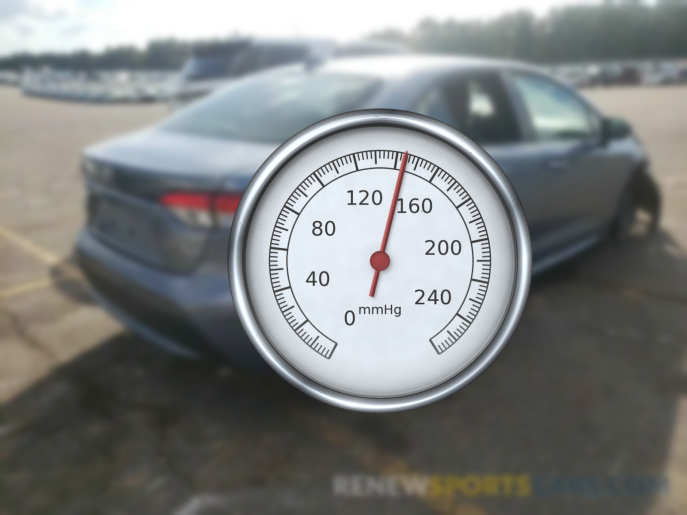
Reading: 144 mmHg
